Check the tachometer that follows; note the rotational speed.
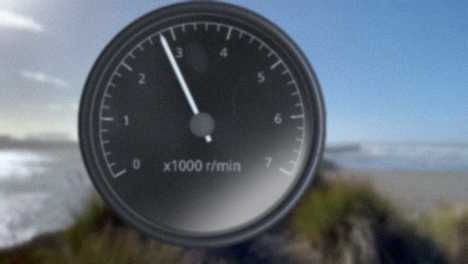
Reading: 2800 rpm
